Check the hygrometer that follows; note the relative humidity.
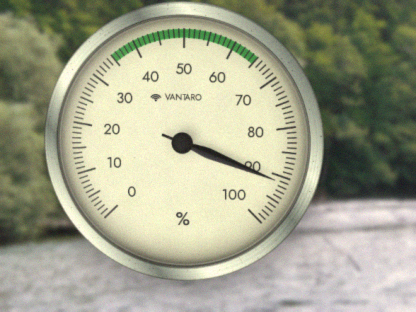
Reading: 91 %
